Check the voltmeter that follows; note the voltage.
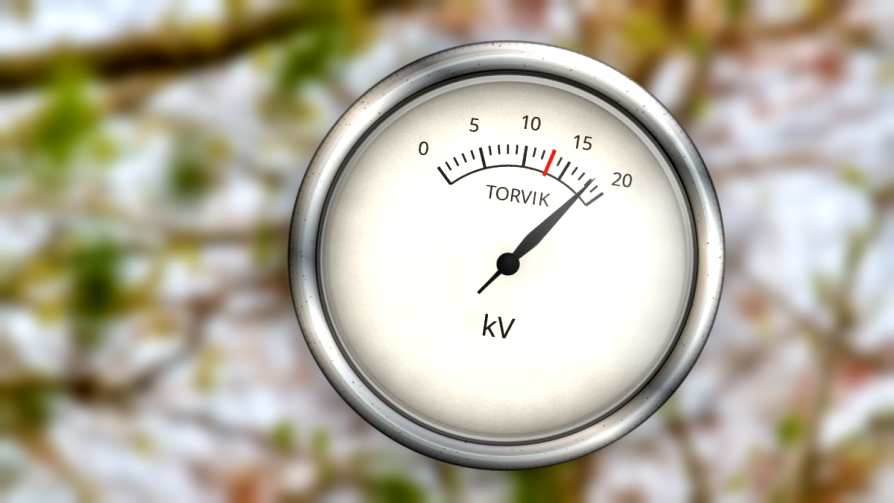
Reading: 18 kV
